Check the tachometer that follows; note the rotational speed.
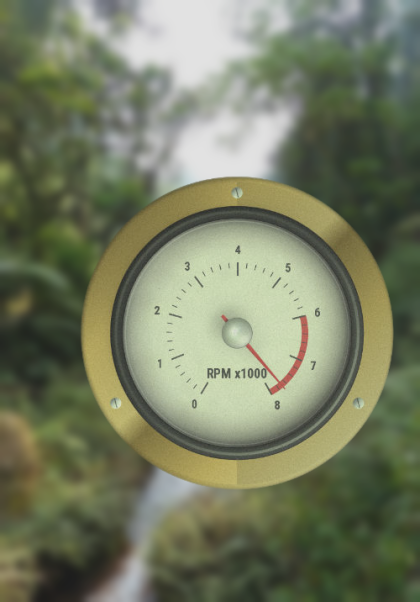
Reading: 7700 rpm
